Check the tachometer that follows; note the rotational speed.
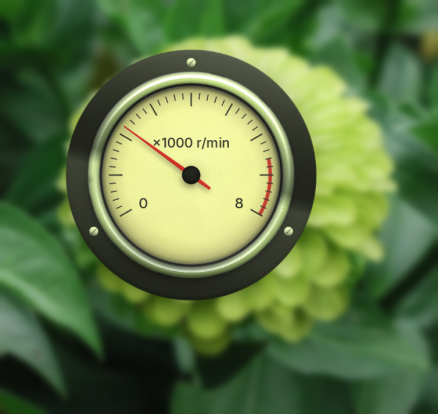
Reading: 2200 rpm
